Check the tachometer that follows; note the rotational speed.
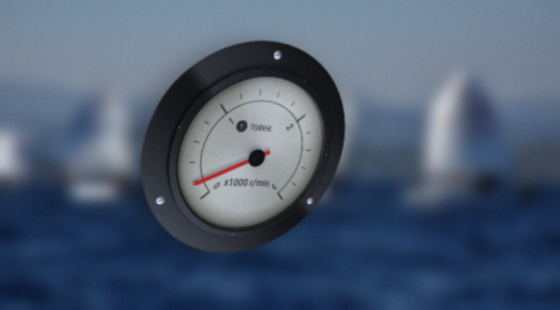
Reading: 200 rpm
